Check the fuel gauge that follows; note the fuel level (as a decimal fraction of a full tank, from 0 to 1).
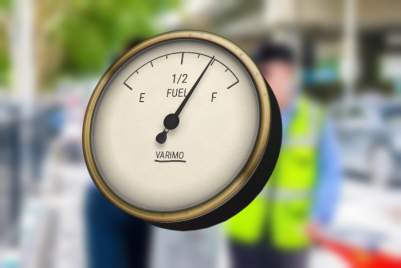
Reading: 0.75
